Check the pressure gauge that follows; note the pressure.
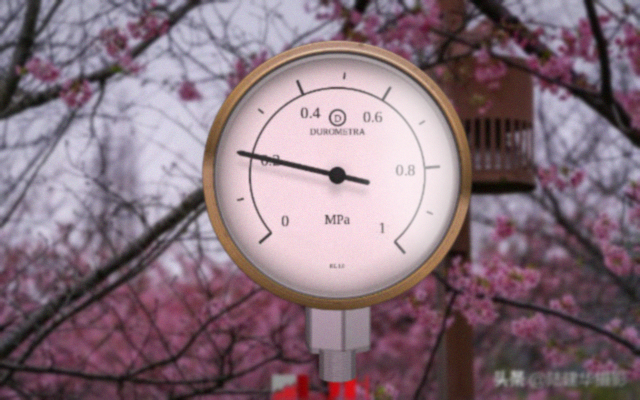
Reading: 0.2 MPa
